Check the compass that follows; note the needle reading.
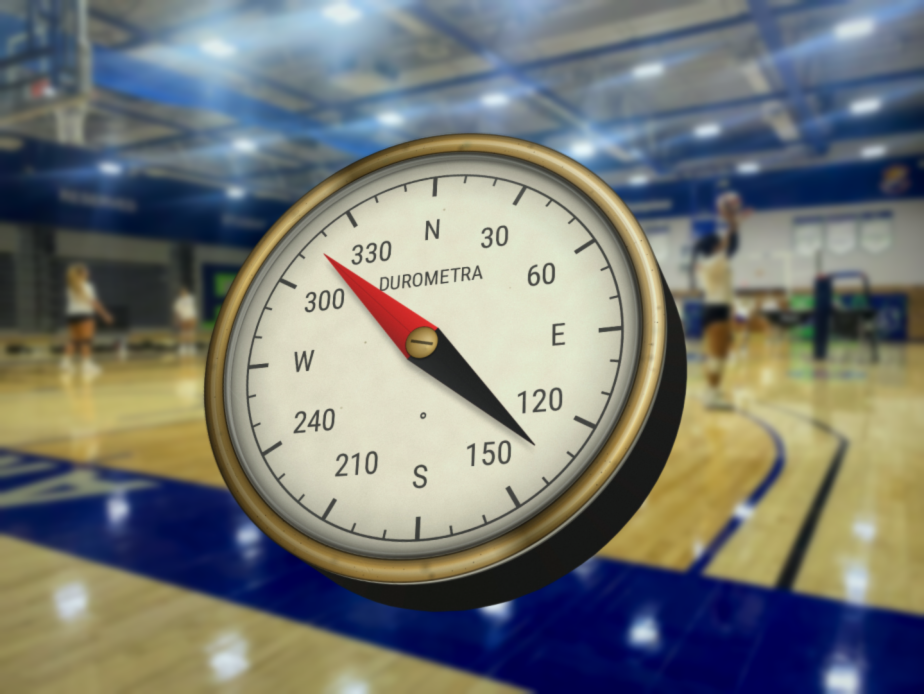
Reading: 315 °
